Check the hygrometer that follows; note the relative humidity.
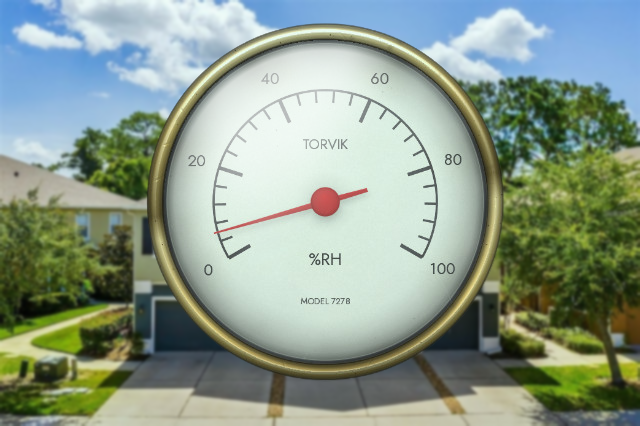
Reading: 6 %
